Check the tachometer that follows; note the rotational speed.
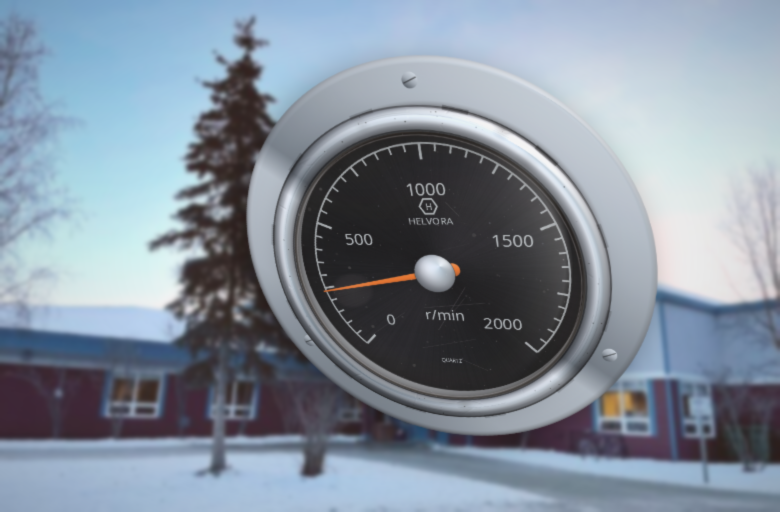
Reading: 250 rpm
